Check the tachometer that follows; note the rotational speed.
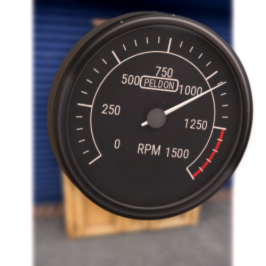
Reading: 1050 rpm
